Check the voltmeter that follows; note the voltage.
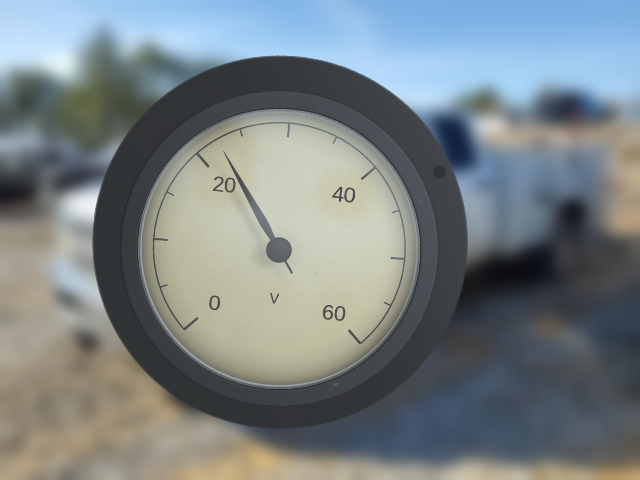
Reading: 22.5 V
